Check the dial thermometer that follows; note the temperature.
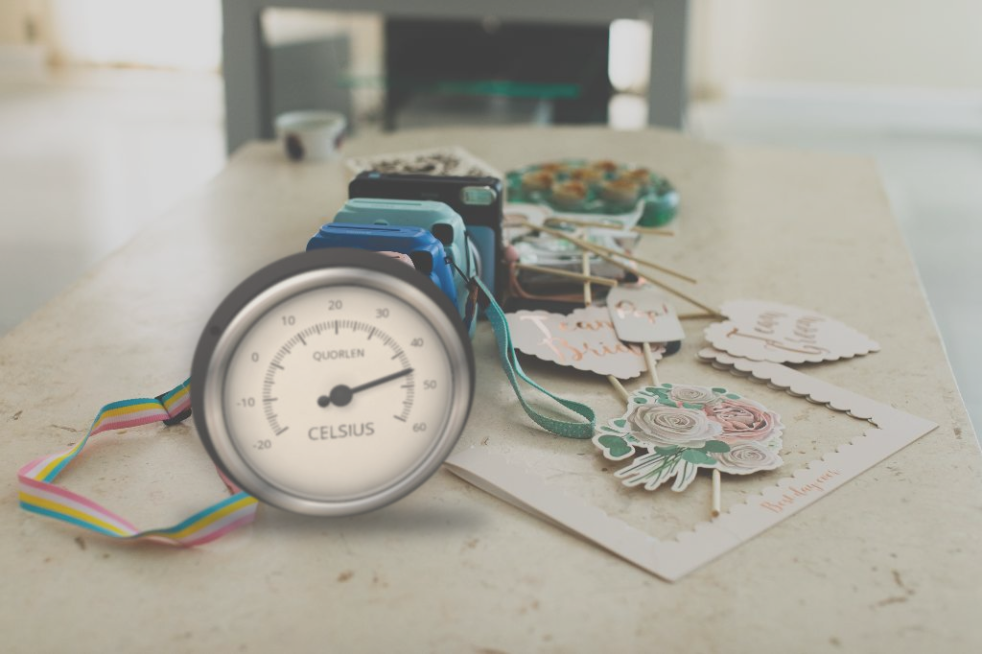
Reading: 45 °C
